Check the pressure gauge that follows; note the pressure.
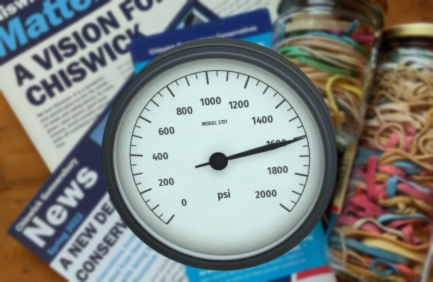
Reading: 1600 psi
